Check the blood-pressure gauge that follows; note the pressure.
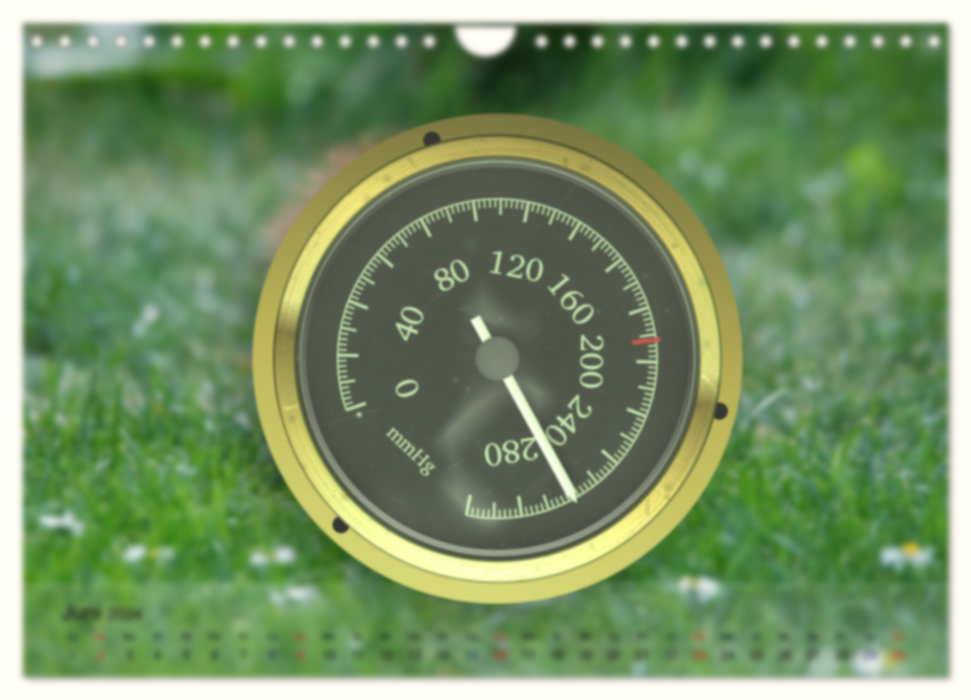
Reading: 260 mmHg
